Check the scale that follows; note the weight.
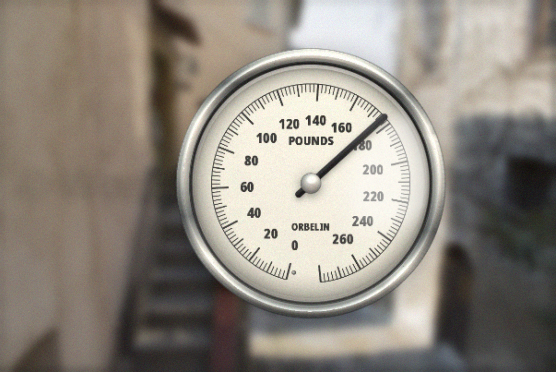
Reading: 176 lb
